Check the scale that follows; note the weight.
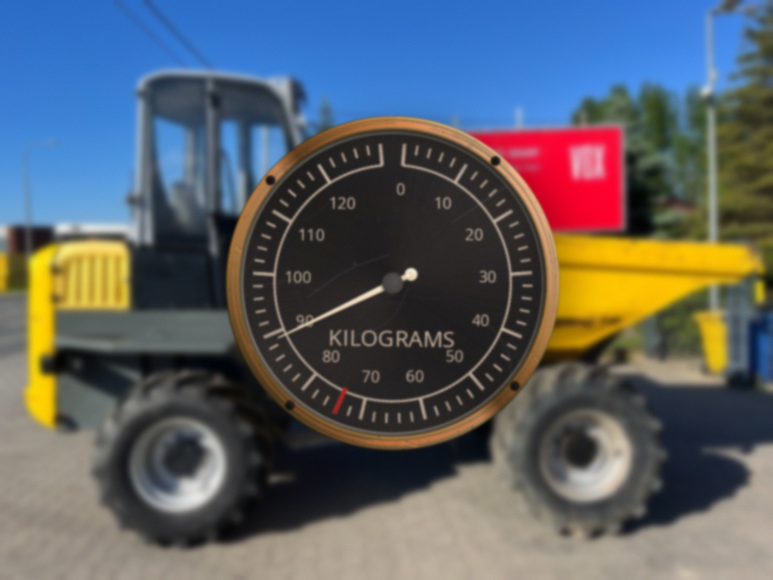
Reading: 89 kg
